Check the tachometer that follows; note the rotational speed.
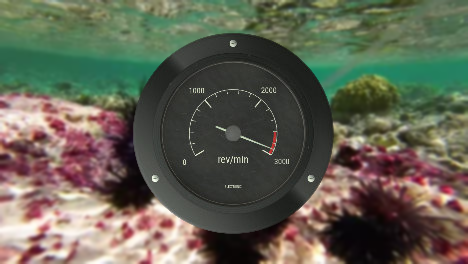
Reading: 2900 rpm
